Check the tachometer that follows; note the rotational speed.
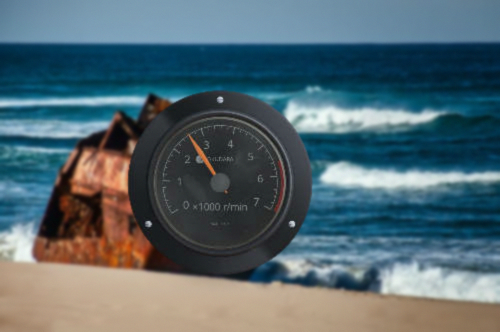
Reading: 2600 rpm
